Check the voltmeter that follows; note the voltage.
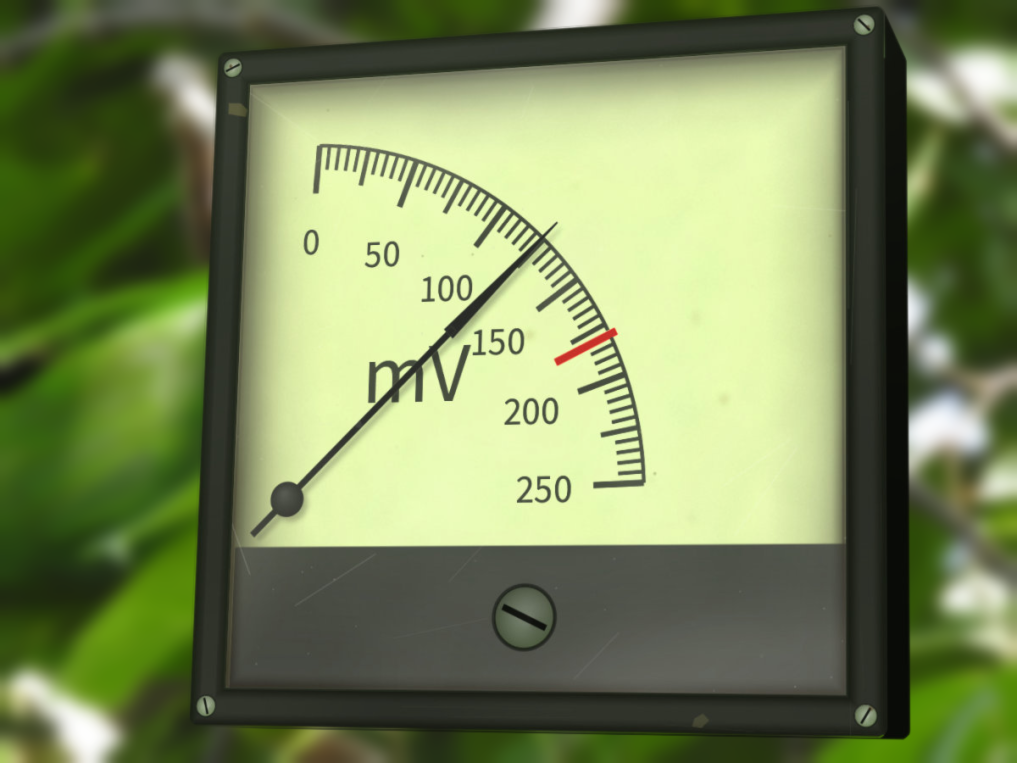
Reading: 125 mV
